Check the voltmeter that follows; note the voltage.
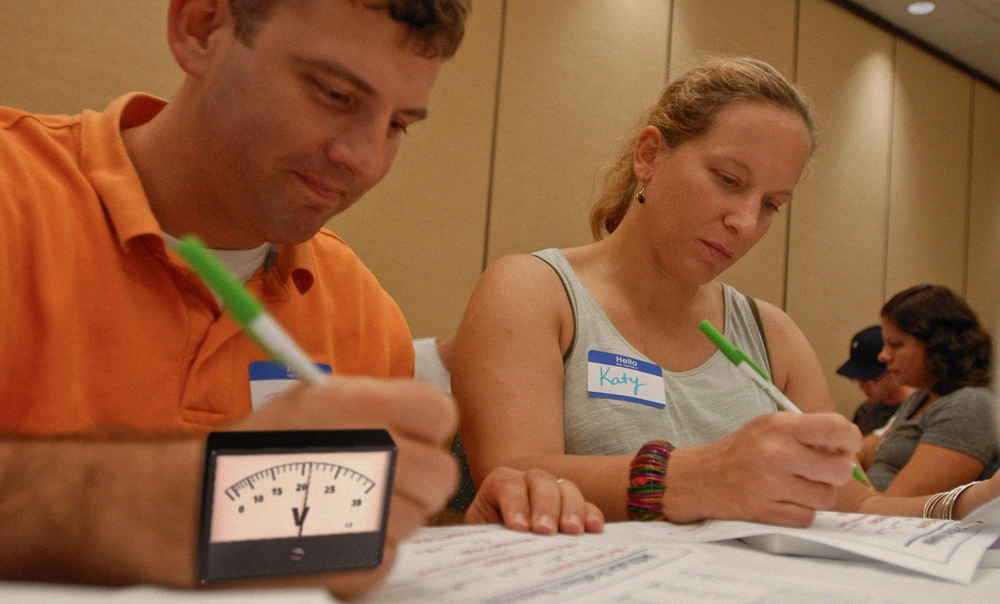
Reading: 21 V
